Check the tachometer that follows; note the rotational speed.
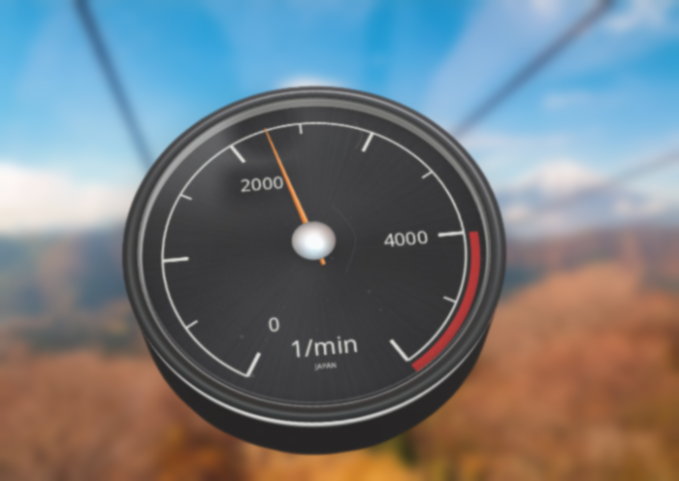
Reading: 2250 rpm
